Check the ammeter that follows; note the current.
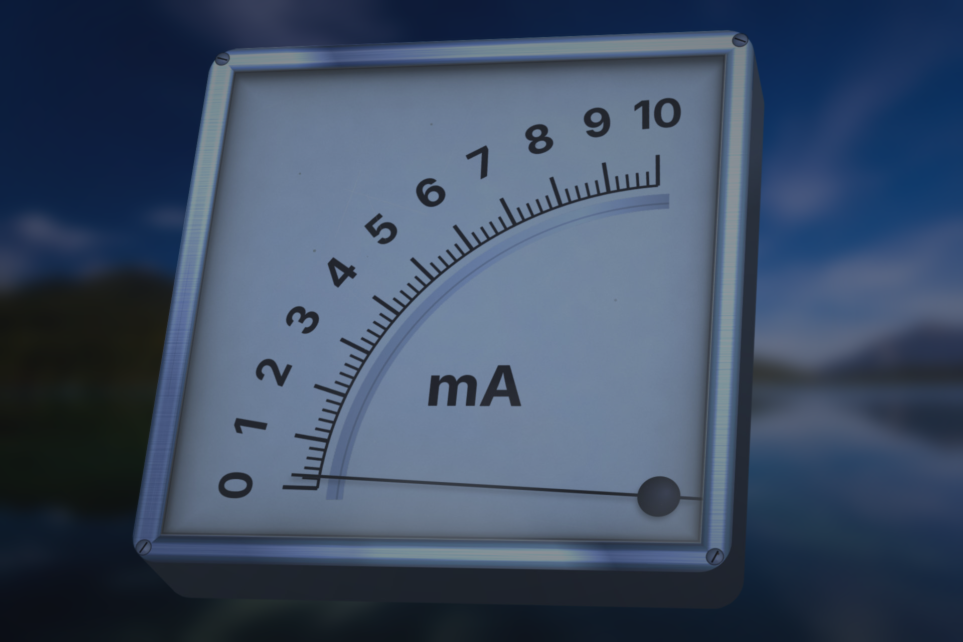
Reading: 0.2 mA
